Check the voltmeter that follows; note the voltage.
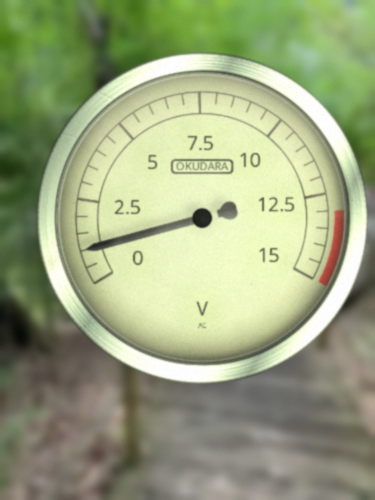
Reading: 1 V
